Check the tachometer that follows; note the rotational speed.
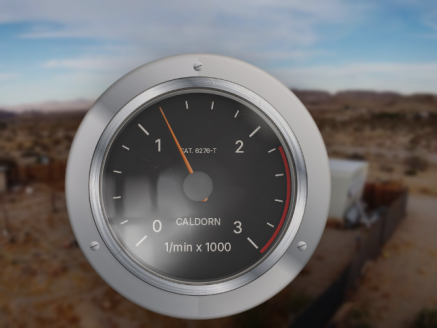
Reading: 1200 rpm
